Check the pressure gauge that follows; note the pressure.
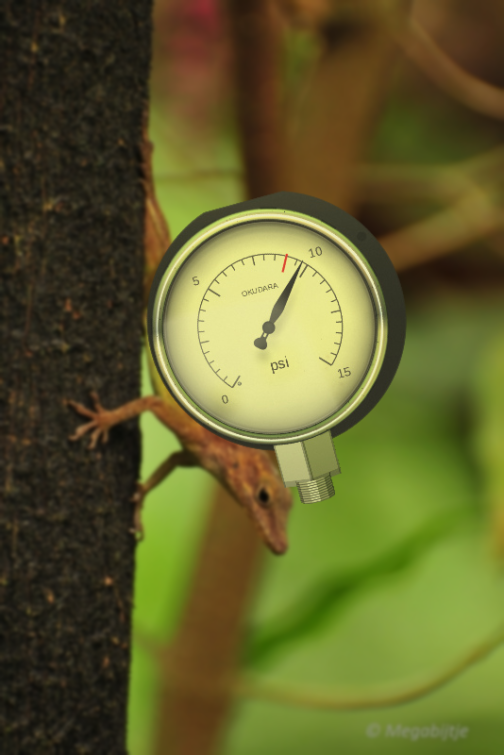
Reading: 9.75 psi
